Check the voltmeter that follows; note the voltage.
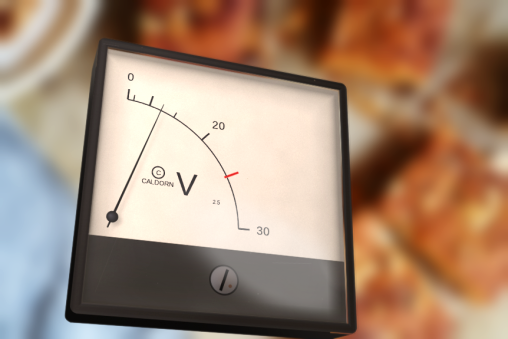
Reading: 12.5 V
